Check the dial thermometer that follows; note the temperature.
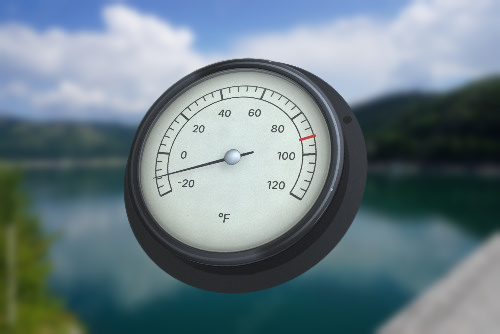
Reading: -12 °F
